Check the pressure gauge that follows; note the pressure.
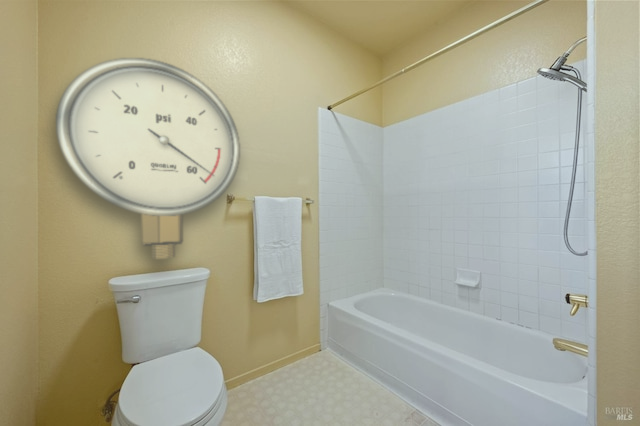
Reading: 57.5 psi
